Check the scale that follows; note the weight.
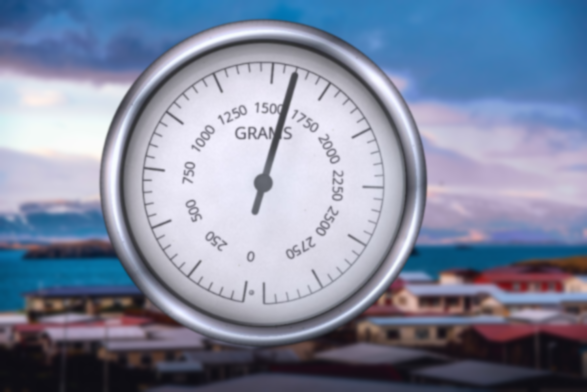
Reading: 1600 g
